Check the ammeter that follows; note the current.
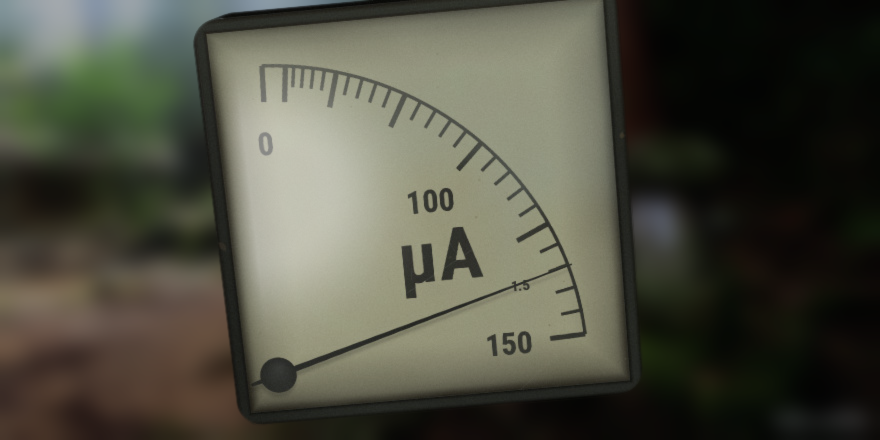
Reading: 135 µA
